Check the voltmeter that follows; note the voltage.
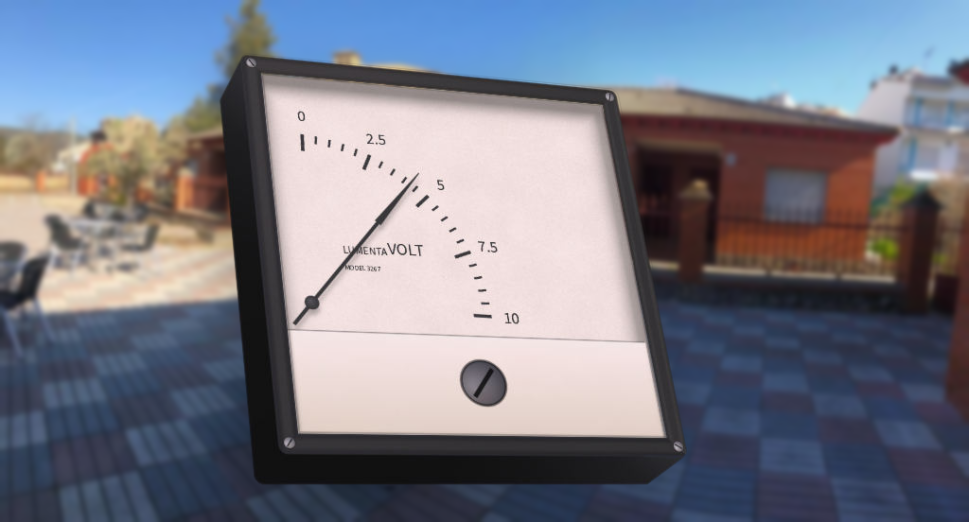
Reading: 4.25 V
